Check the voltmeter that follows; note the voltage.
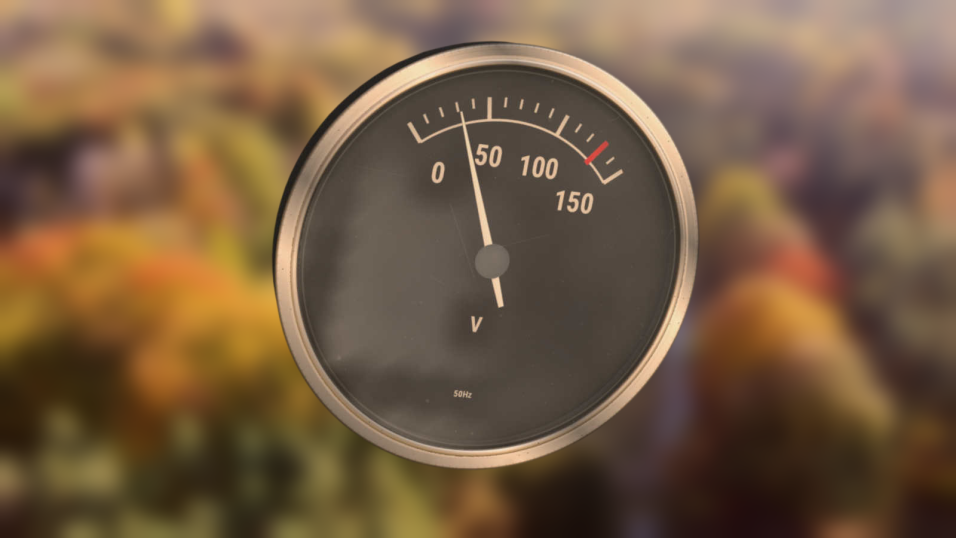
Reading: 30 V
